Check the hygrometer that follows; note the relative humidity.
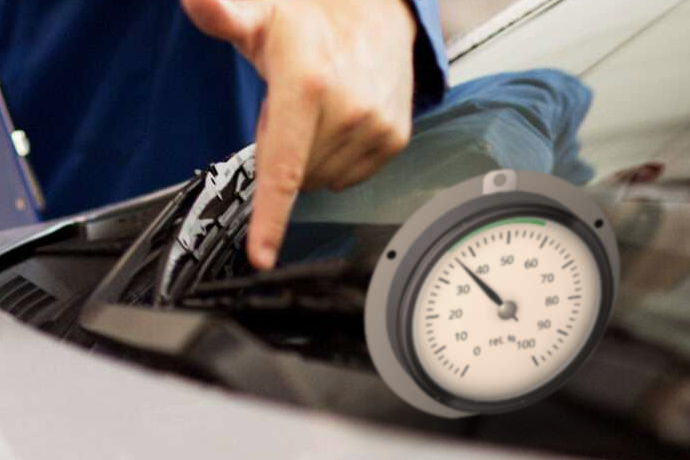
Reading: 36 %
